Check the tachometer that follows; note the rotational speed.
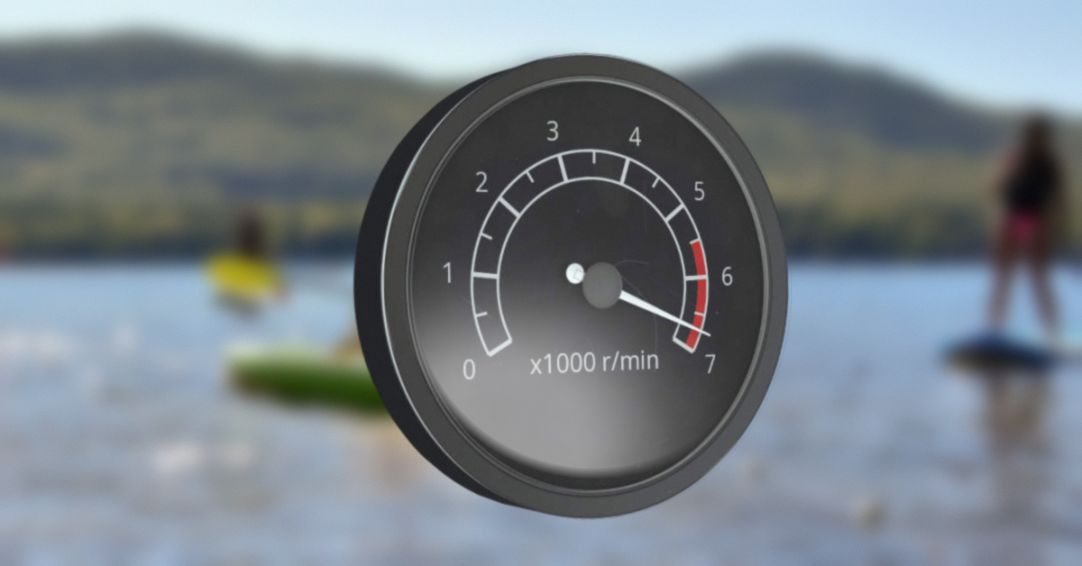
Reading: 6750 rpm
